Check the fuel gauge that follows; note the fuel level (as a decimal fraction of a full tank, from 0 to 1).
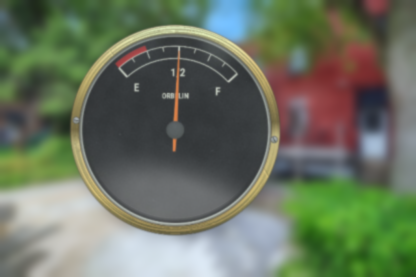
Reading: 0.5
